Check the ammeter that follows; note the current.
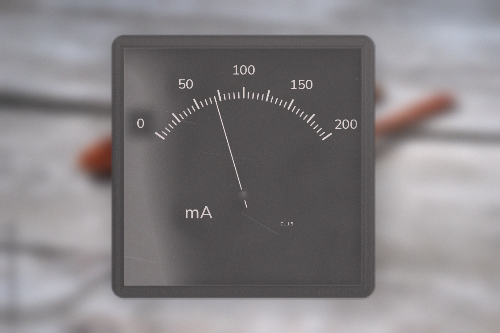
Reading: 70 mA
